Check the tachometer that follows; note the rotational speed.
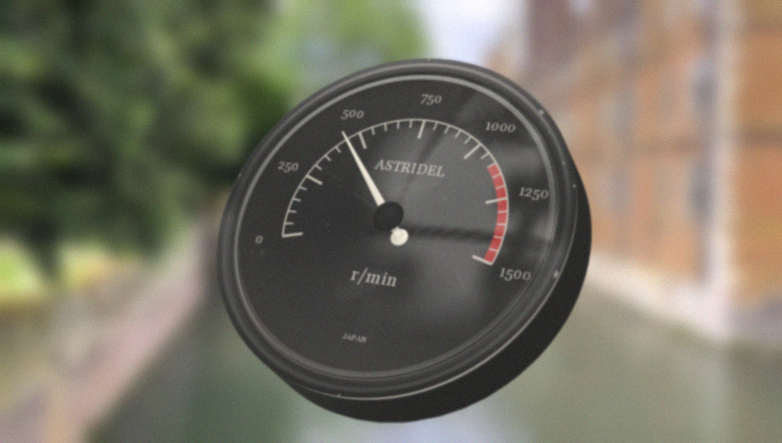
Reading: 450 rpm
